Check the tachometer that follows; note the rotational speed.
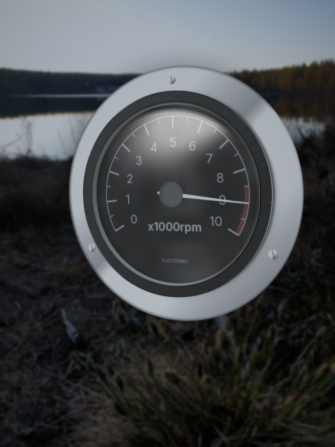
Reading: 9000 rpm
